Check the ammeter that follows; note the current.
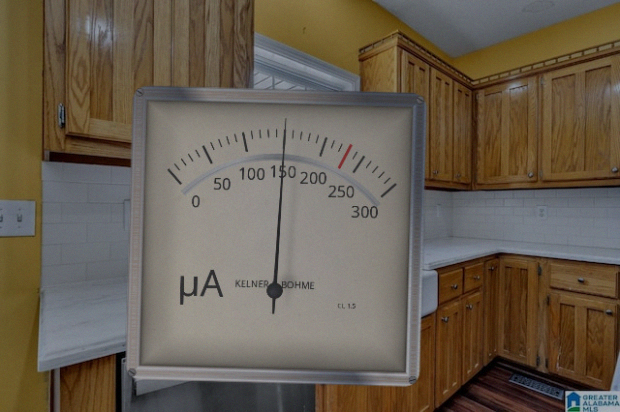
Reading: 150 µA
